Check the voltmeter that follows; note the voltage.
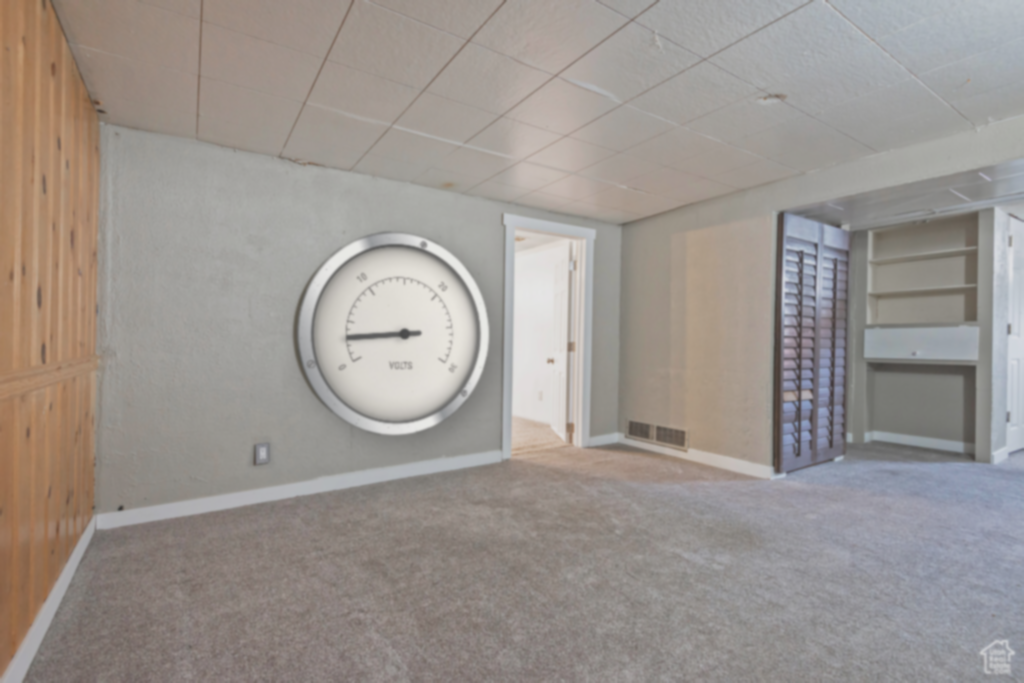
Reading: 3 V
